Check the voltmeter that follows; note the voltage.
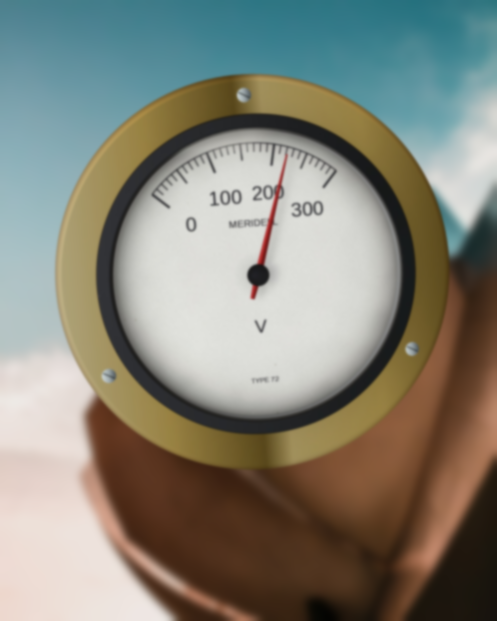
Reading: 220 V
